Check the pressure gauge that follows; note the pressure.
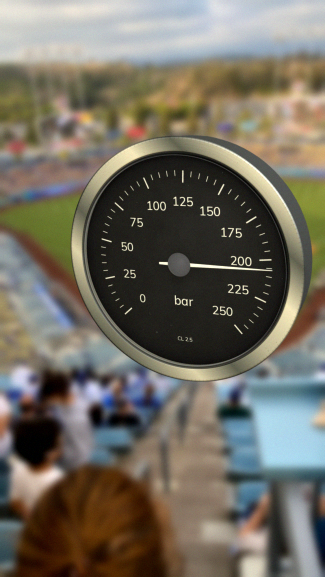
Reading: 205 bar
